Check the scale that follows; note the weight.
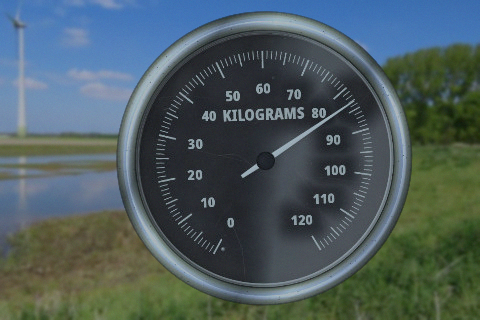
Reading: 83 kg
